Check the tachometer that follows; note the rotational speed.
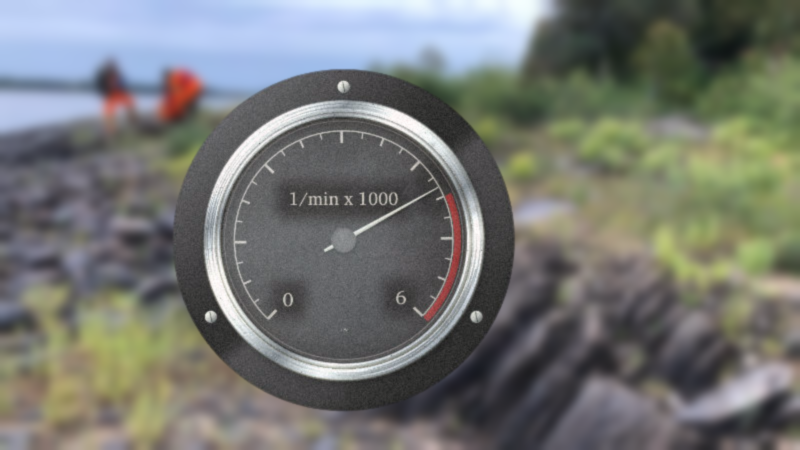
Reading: 4375 rpm
